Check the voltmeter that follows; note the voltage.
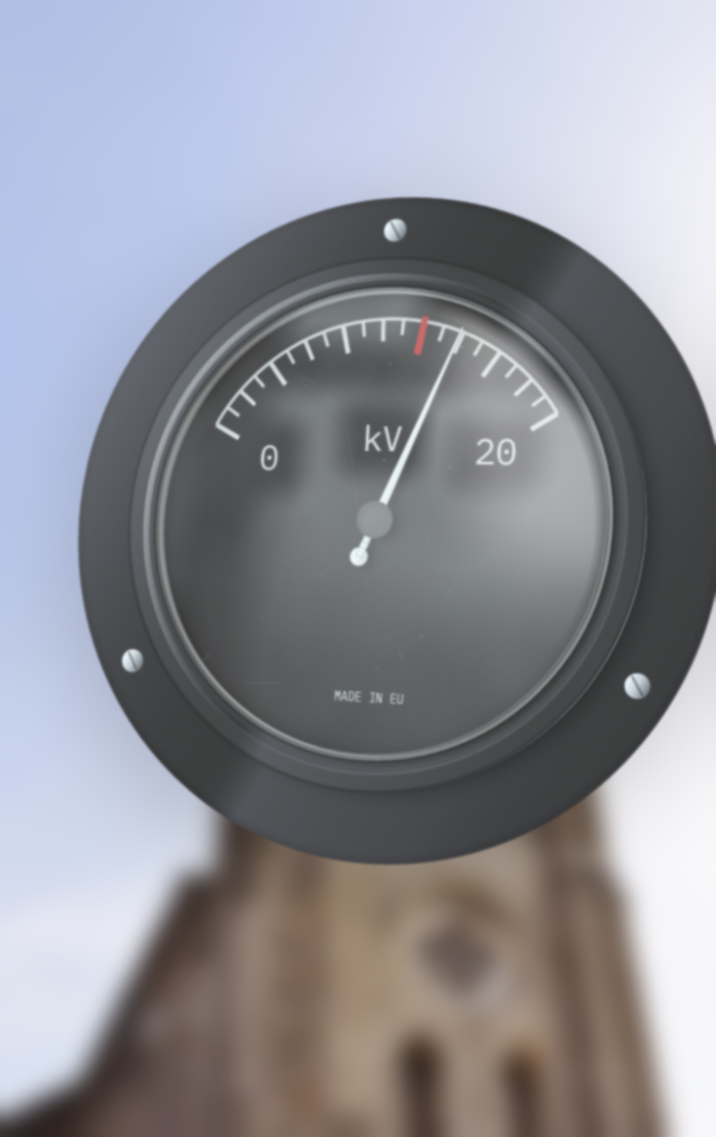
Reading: 14 kV
